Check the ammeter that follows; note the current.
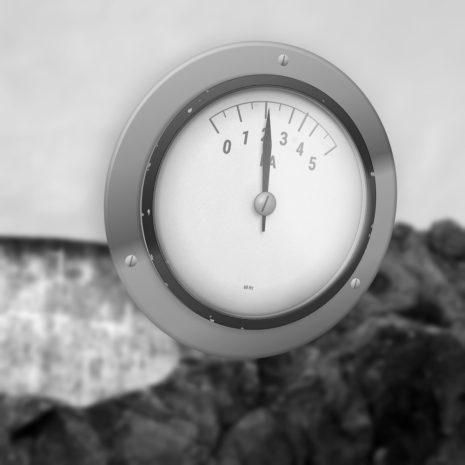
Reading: 2 kA
